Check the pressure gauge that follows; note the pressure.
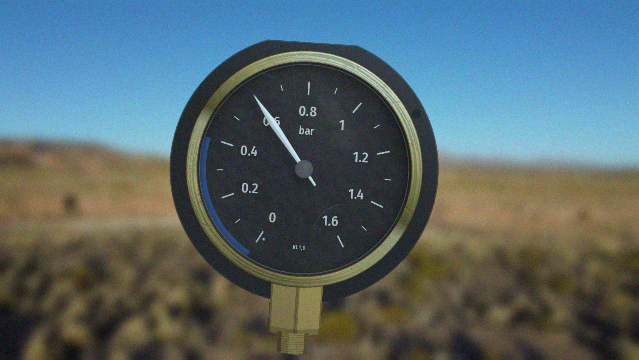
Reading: 0.6 bar
